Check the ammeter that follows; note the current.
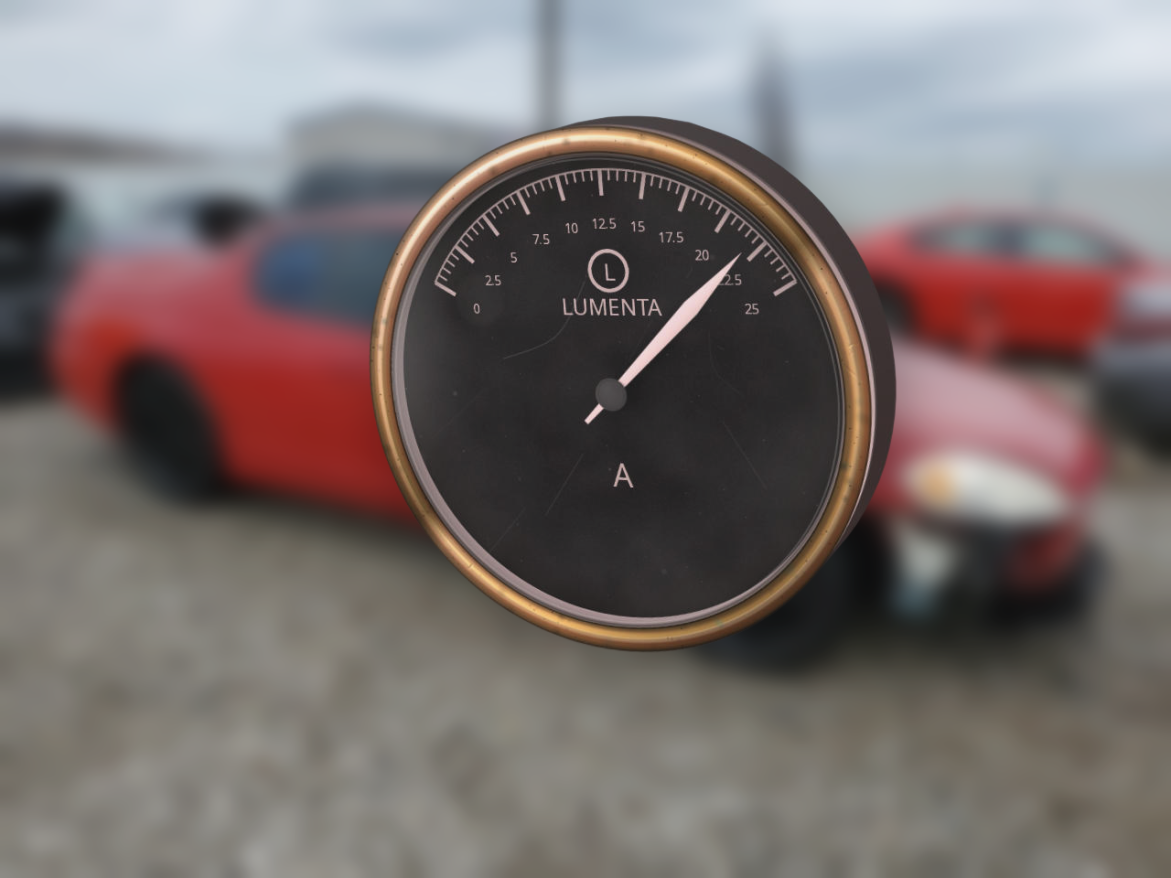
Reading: 22 A
